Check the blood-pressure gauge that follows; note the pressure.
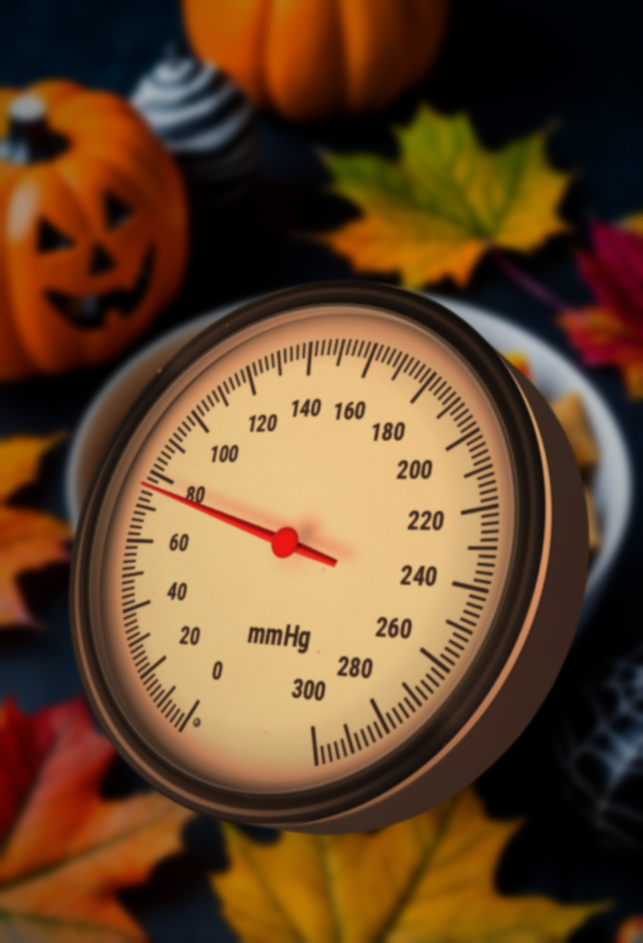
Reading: 76 mmHg
